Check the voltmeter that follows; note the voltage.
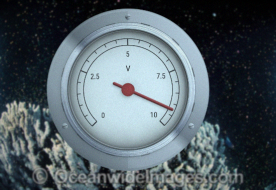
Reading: 9.25 V
